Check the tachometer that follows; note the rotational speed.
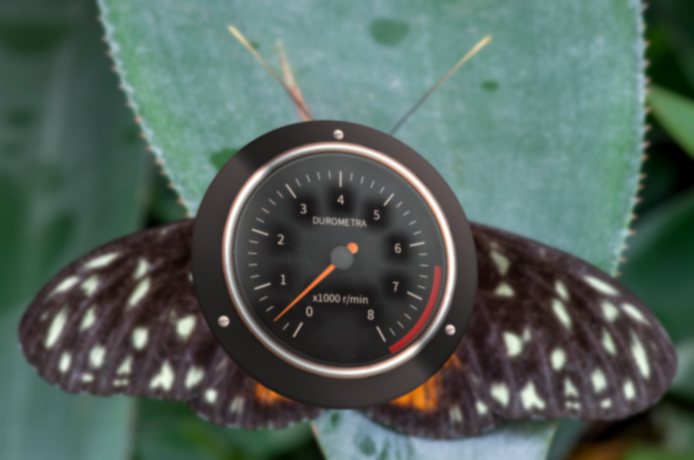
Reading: 400 rpm
